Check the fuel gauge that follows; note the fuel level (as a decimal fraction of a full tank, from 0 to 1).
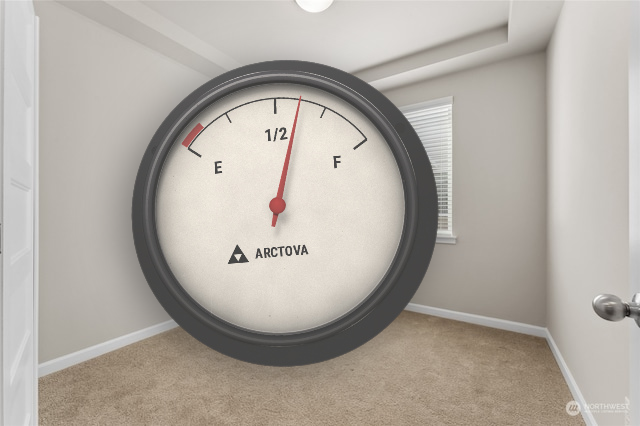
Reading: 0.625
